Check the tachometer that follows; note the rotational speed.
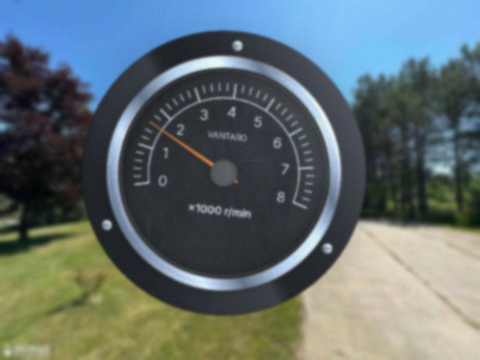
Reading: 1600 rpm
